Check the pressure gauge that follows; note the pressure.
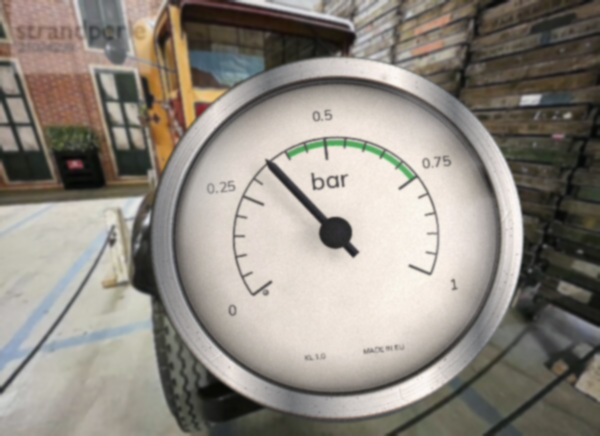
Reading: 0.35 bar
